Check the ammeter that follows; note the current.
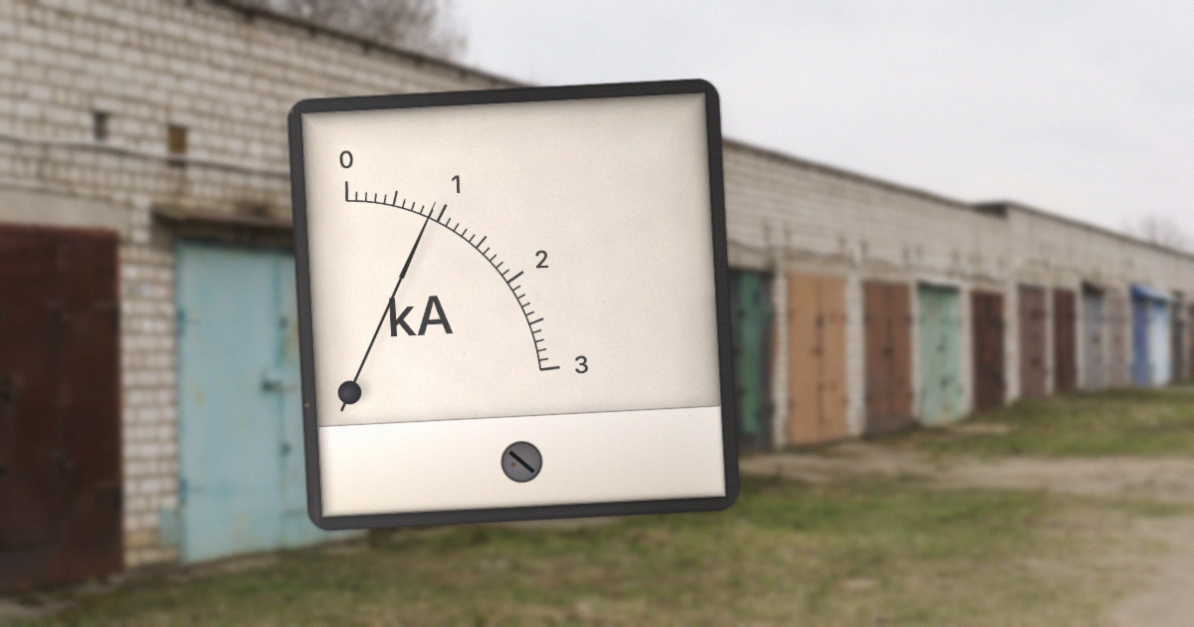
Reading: 0.9 kA
